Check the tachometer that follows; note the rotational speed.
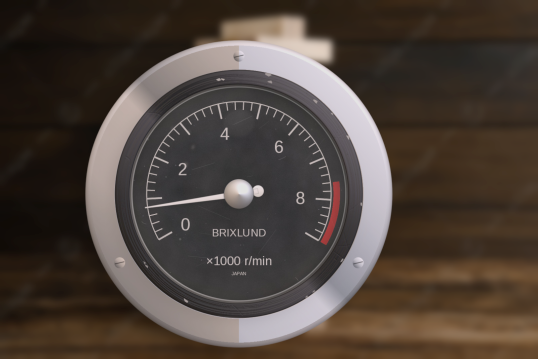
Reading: 800 rpm
